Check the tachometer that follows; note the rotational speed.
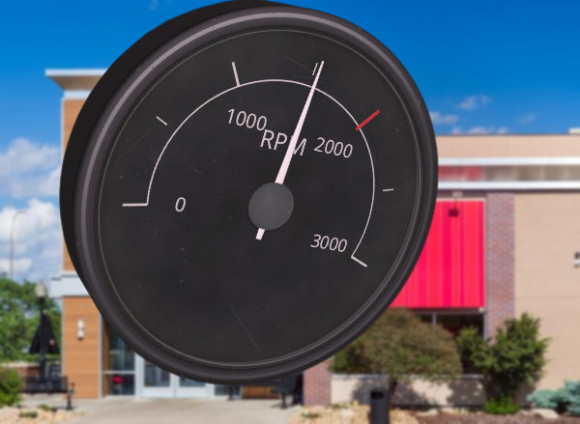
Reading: 1500 rpm
